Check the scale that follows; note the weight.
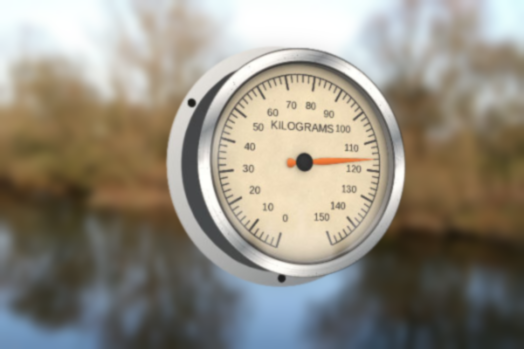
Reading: 116 kg
